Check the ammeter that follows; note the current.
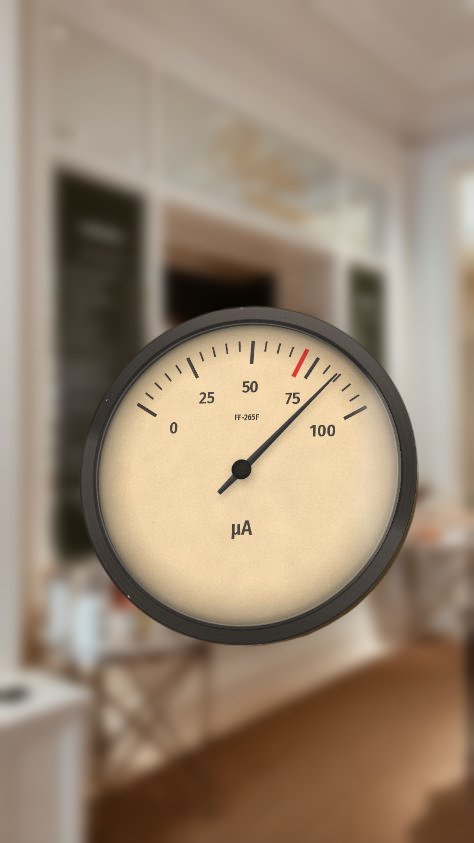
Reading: 85 µA
